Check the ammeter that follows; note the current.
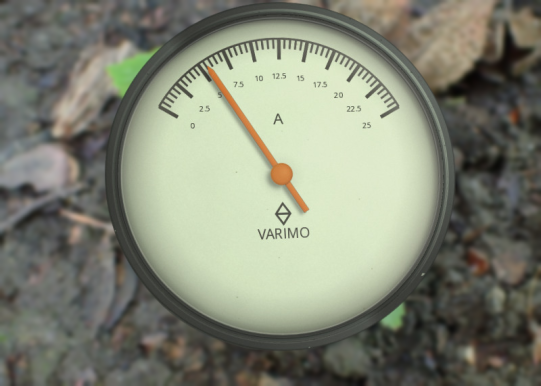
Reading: 5.5 A
